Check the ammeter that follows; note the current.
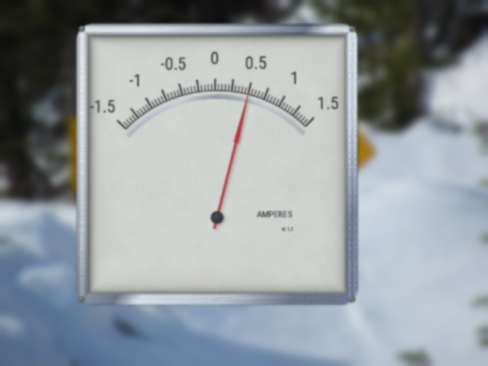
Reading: 0.5 A
